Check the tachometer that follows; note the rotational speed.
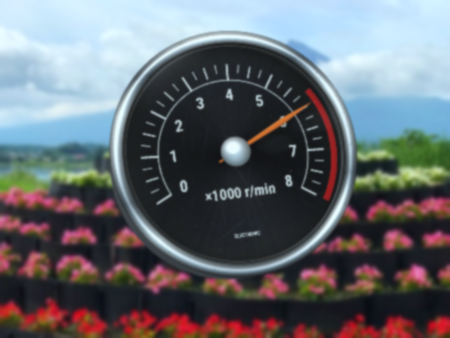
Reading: 6000 rpm
